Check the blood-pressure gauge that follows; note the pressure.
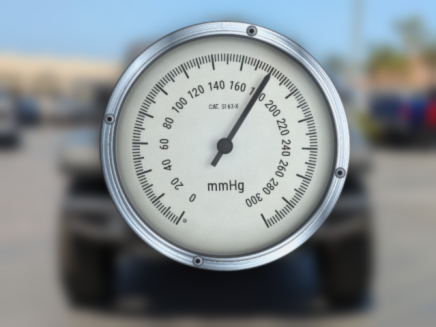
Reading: 180 mmHg
